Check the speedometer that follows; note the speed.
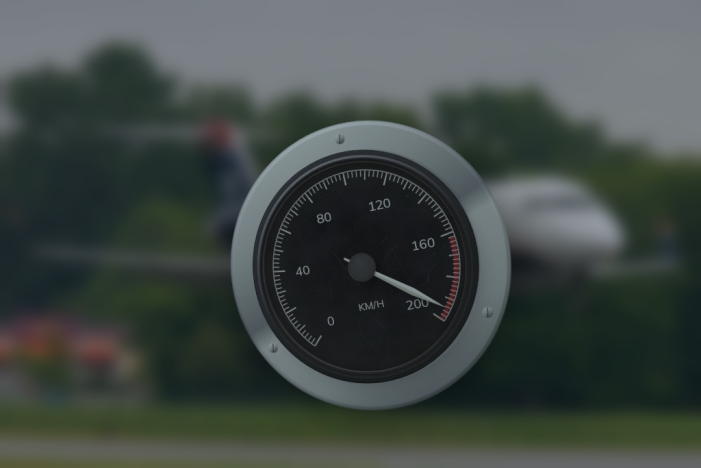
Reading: 194 km/h
